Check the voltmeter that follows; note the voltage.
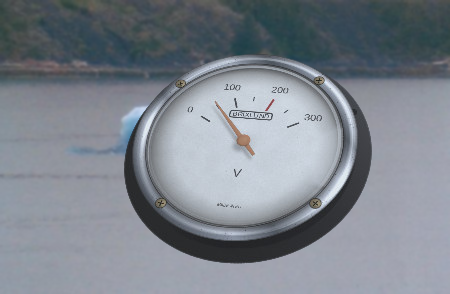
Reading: 50 V
